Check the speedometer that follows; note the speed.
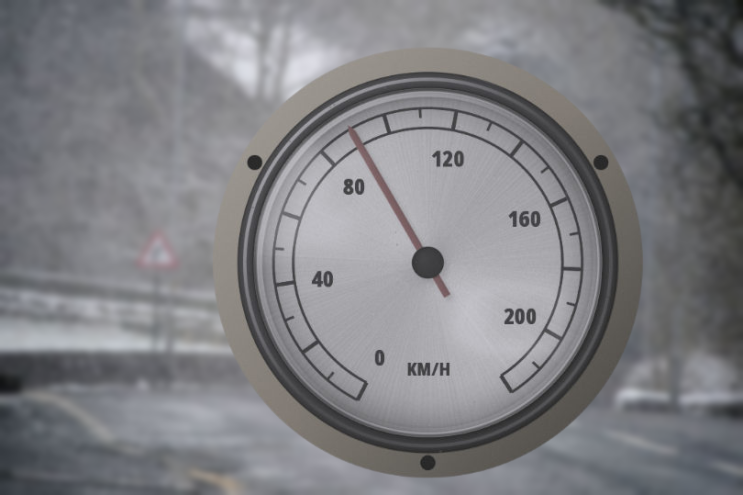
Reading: 90 km/h
